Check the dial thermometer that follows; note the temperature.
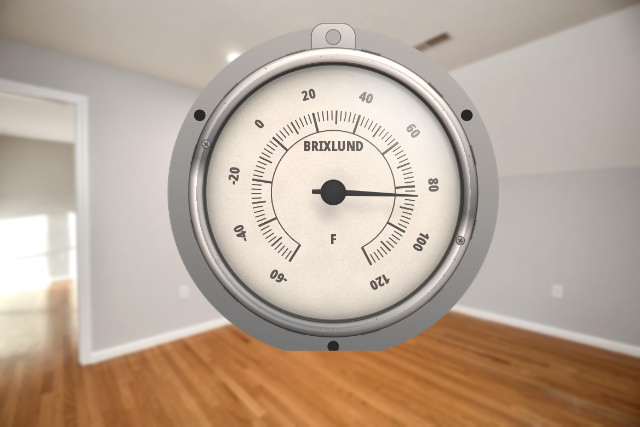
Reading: 84 °F
